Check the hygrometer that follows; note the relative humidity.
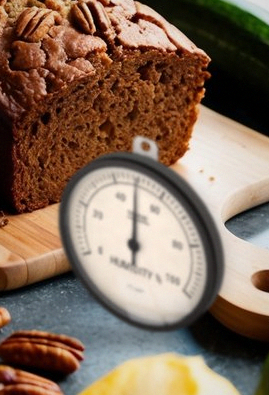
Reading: 50 %
